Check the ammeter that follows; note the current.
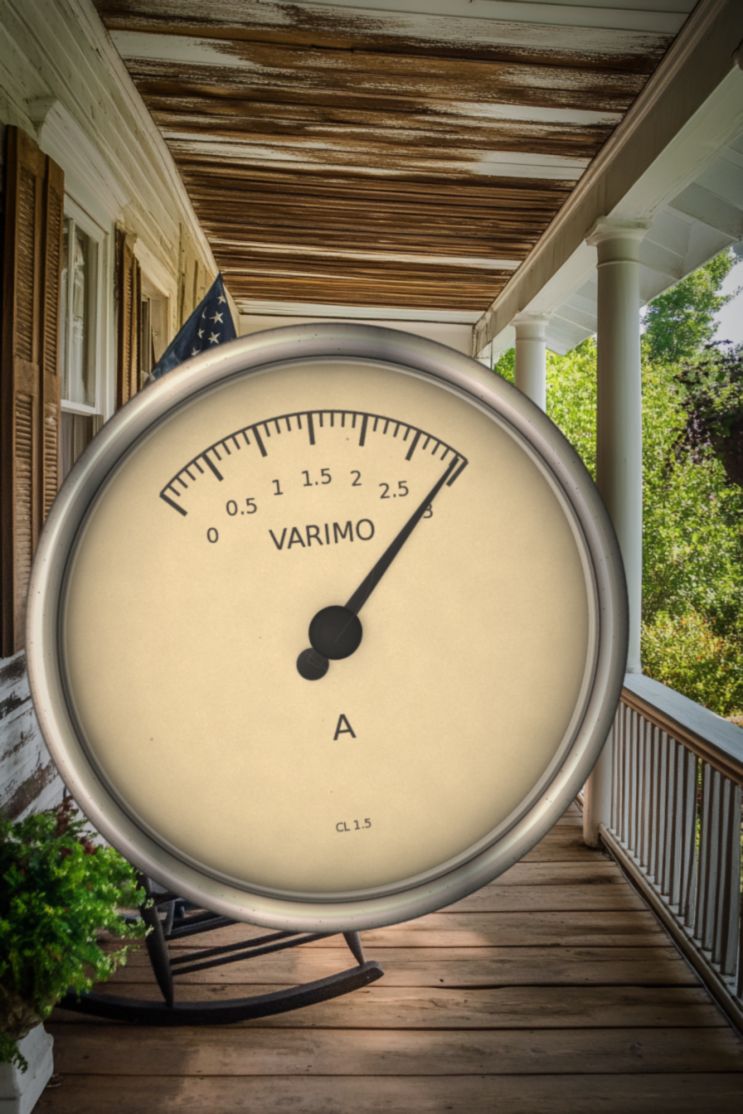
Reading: 2.9 A
